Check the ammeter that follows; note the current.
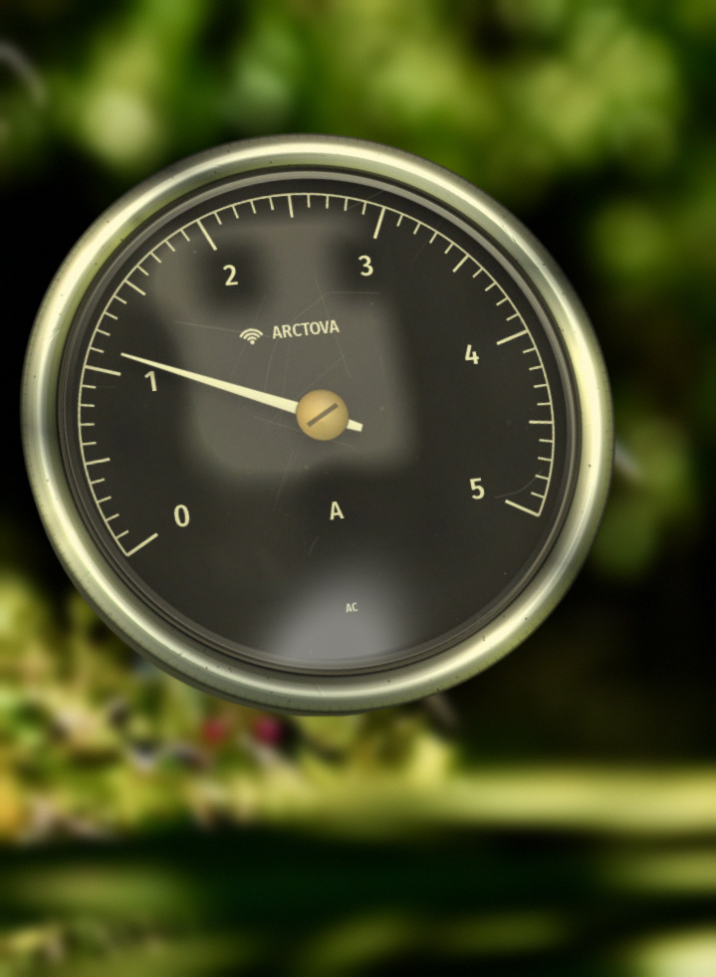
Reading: 1.1 A
